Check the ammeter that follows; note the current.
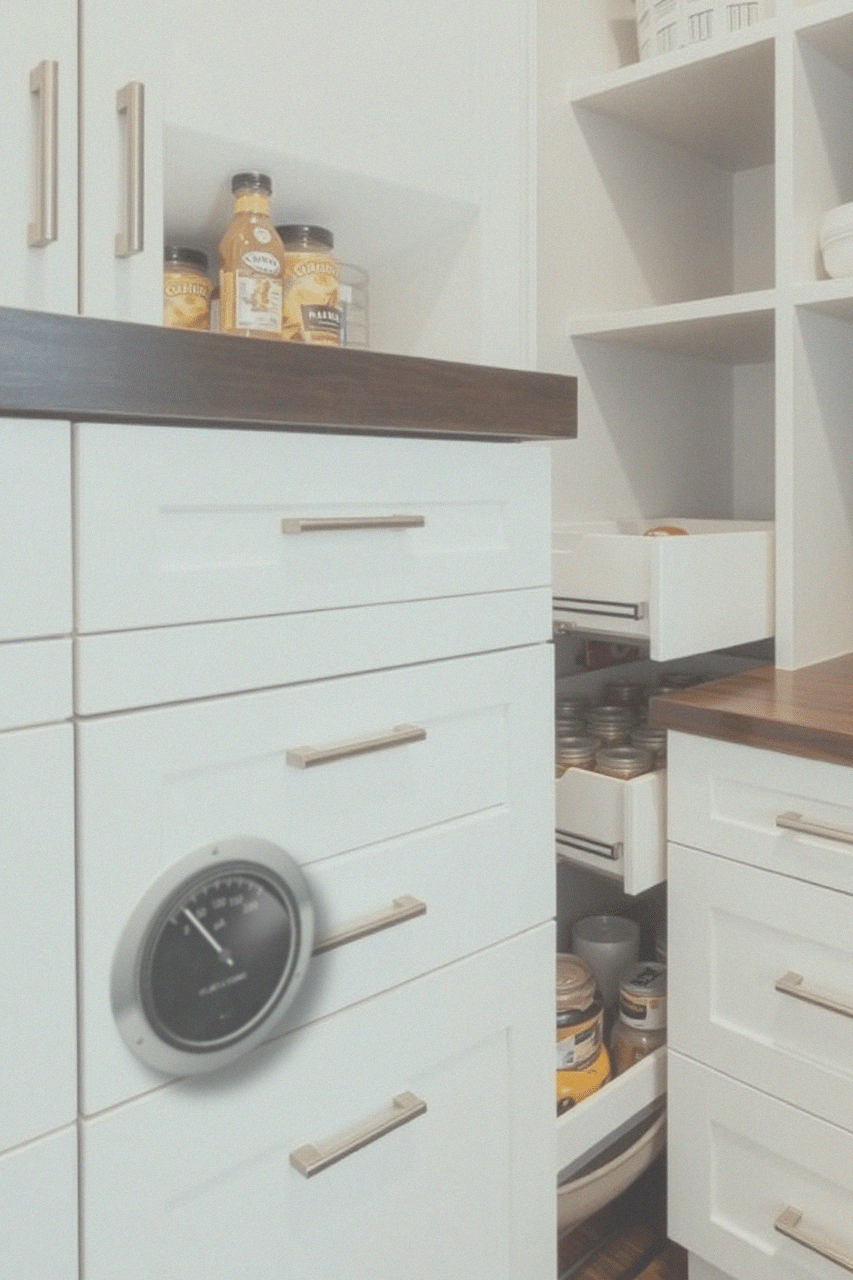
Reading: 25 µA
